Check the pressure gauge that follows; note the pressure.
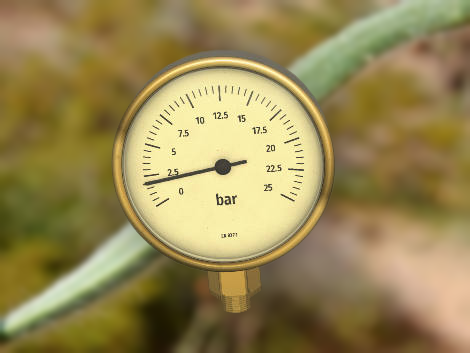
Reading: 2 bar
